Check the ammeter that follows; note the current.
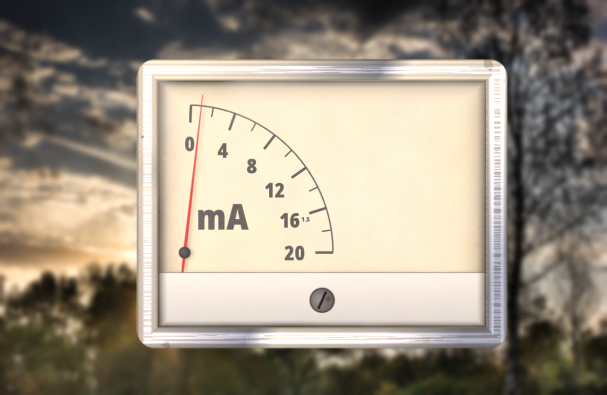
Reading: 1 mA
